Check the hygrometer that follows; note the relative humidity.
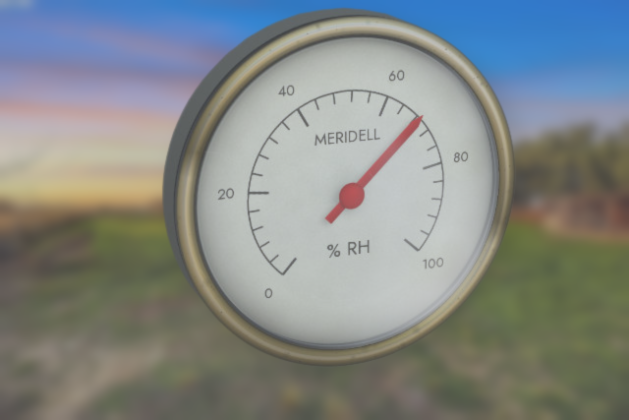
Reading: 68 %
